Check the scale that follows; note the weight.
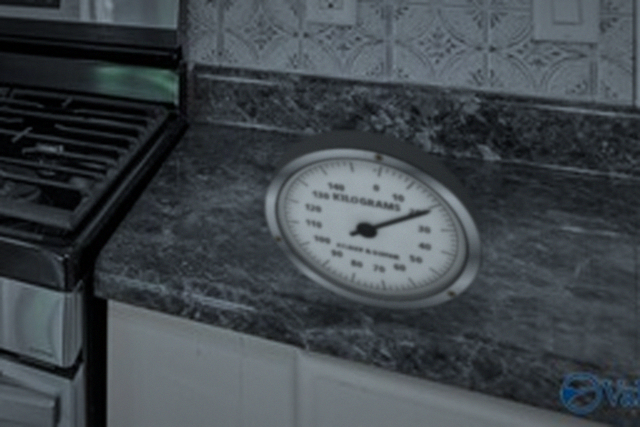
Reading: 20 kg
